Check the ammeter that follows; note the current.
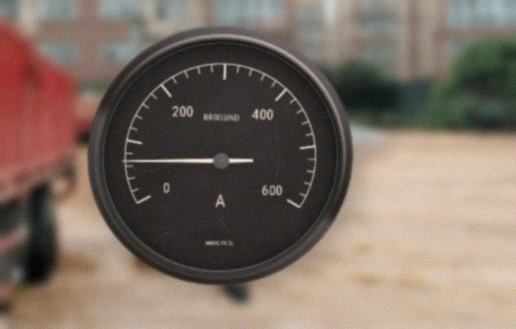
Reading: 70 A
